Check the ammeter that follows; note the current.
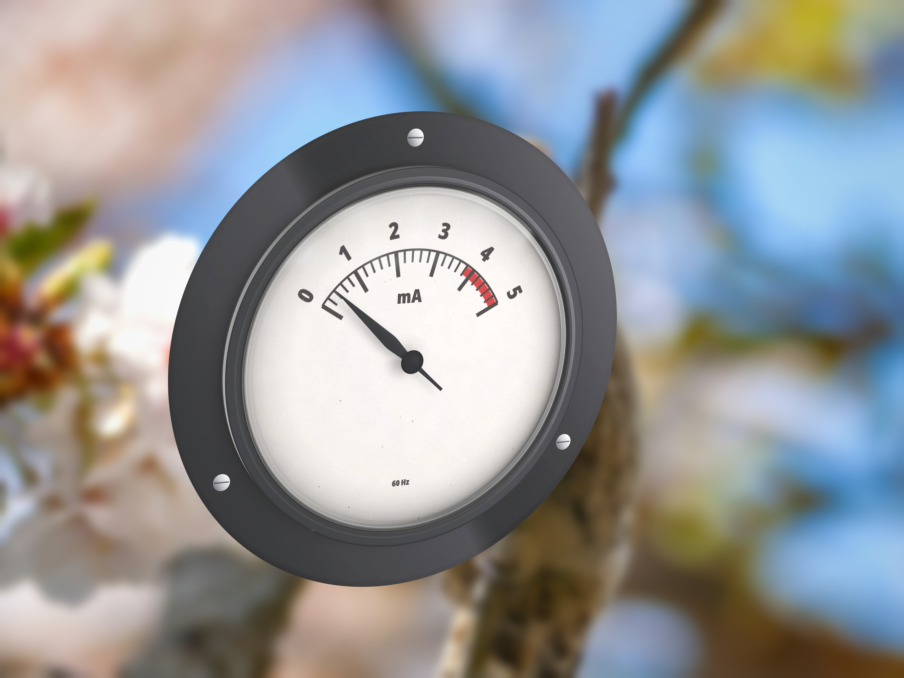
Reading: 0.4 mA
